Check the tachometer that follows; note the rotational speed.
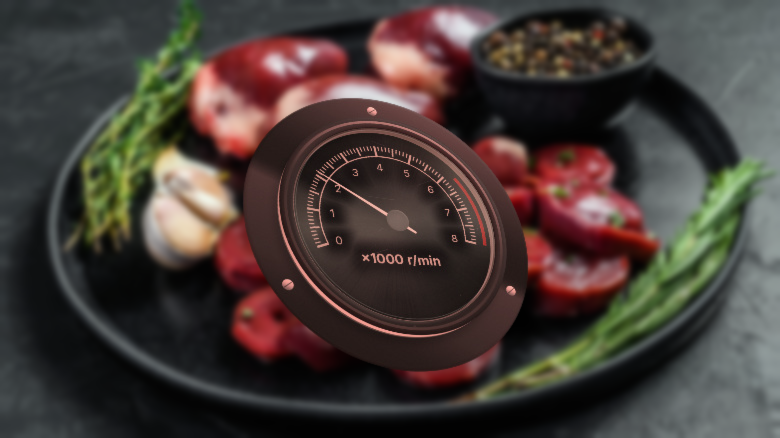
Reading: 2000 rpm
